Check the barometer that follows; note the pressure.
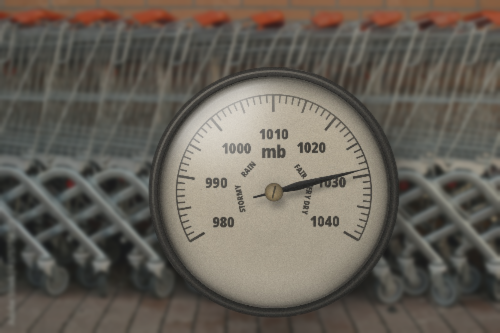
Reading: 1029 mbar
